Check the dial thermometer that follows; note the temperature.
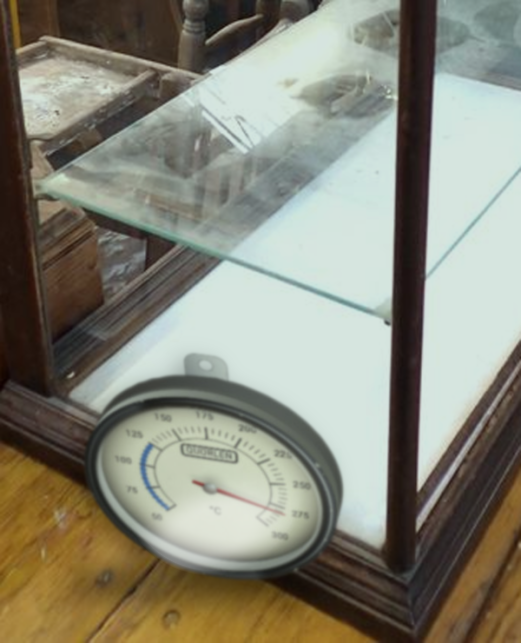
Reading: 275 °C
